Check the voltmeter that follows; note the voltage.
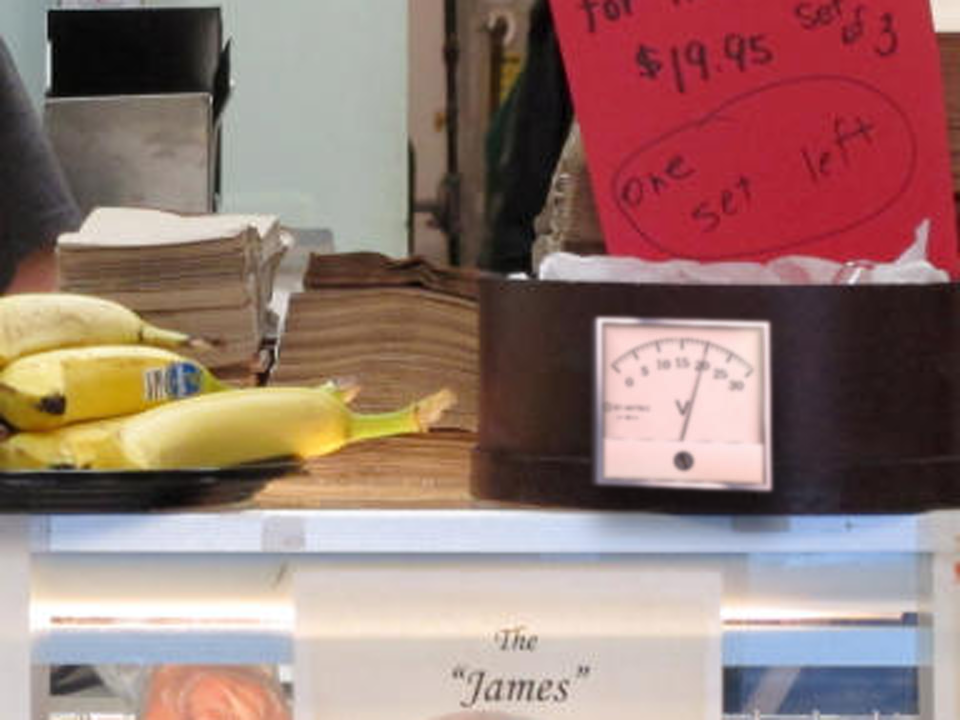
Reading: 20 V
